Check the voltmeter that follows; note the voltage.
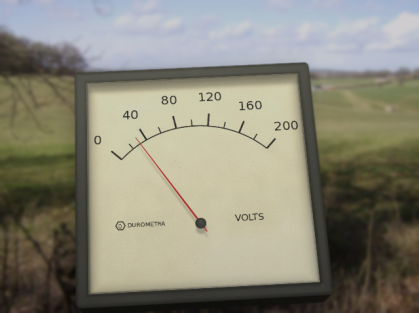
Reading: 30 V
